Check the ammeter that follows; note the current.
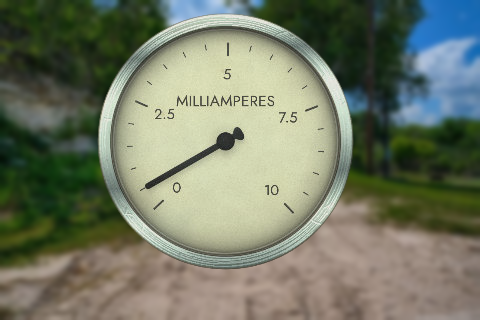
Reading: 0.5 mA
